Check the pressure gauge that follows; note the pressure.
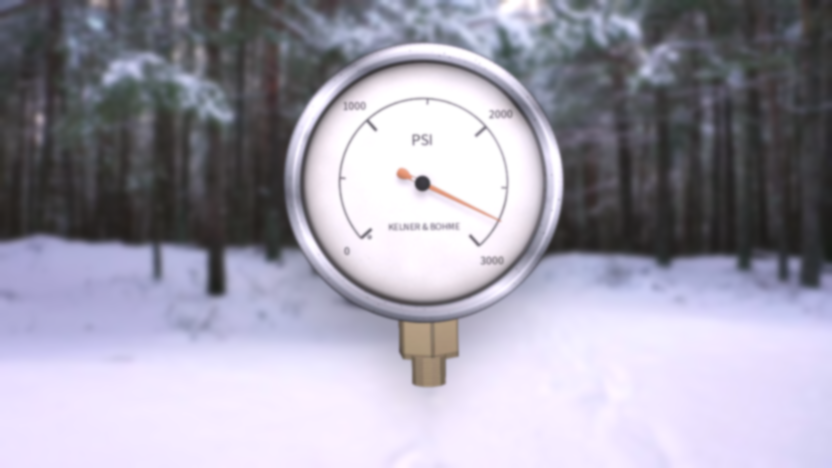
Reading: 2750 psi
